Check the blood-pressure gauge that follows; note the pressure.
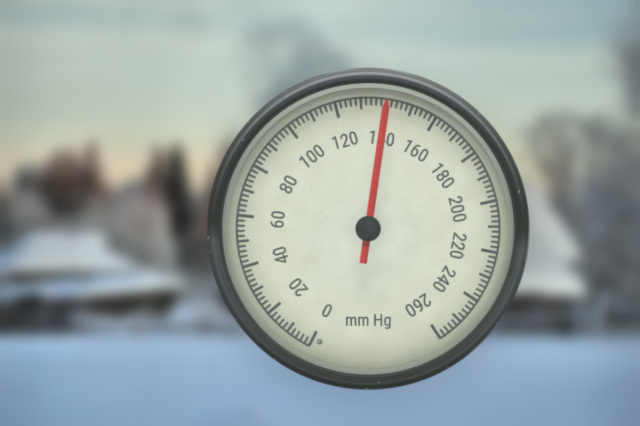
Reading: 140 mmHg
